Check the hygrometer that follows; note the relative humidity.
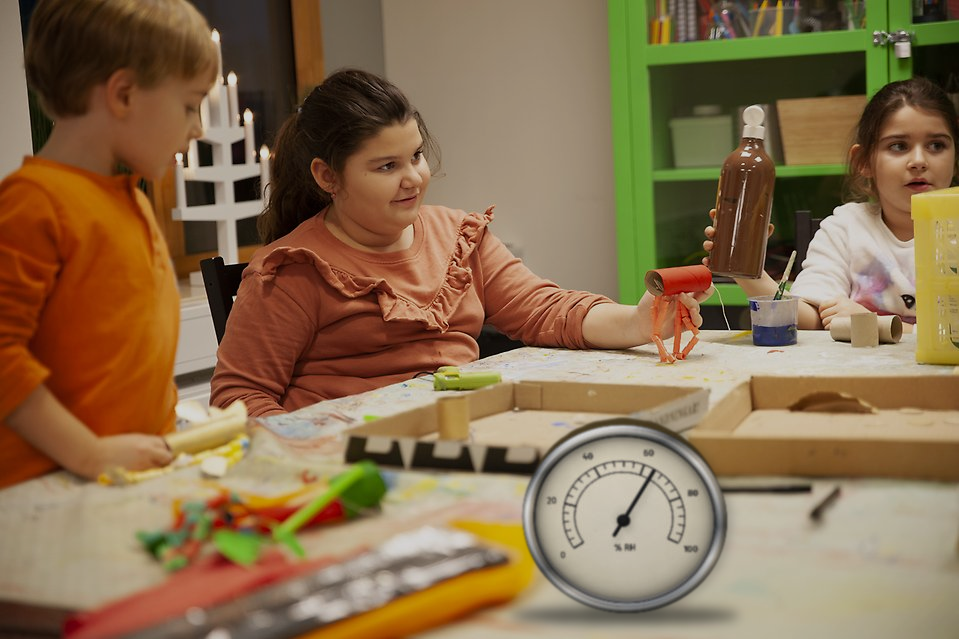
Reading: 64 %
